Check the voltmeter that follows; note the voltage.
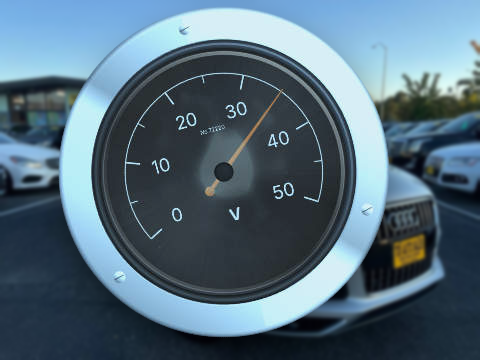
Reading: 35 V
